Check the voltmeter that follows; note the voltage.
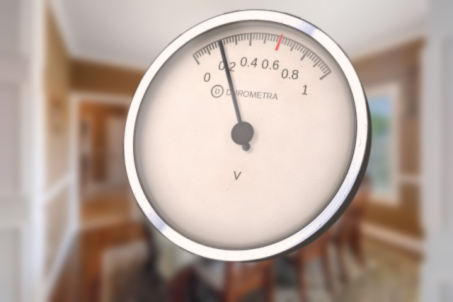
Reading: 0.2 V
